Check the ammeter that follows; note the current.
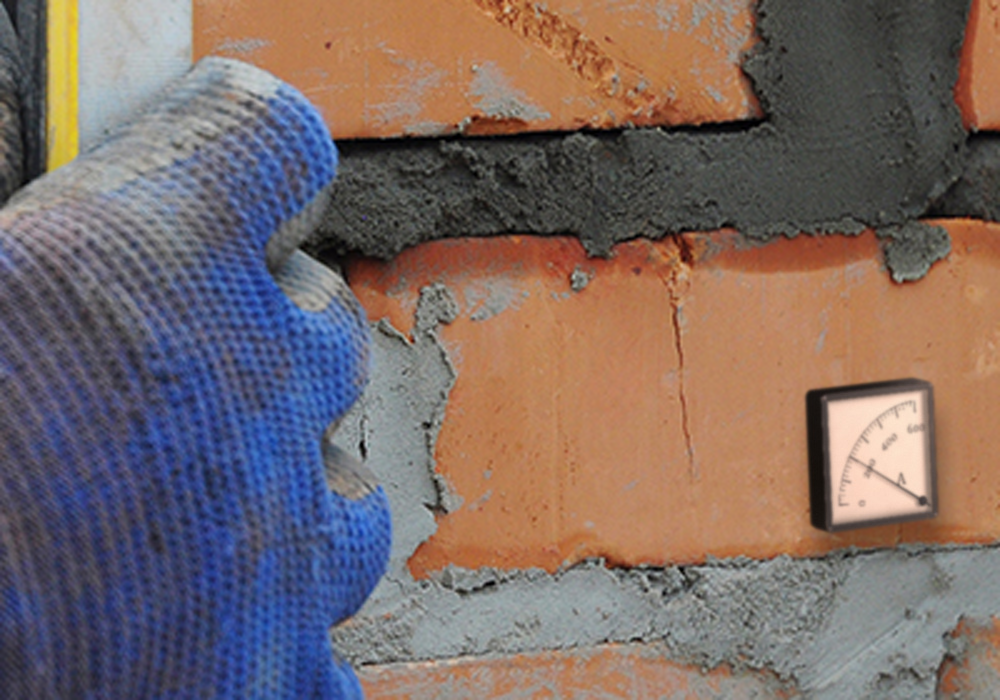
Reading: 200 A
